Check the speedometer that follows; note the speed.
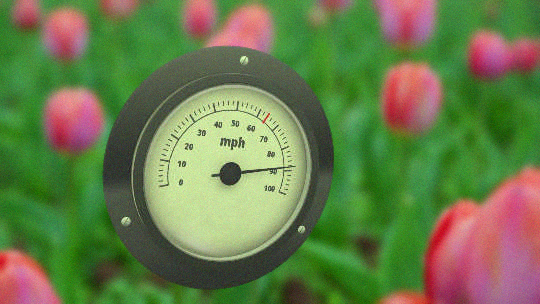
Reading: 88 mph
